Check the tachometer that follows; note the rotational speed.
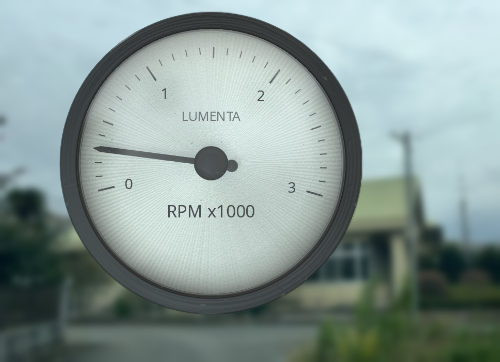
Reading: 300 rpm
